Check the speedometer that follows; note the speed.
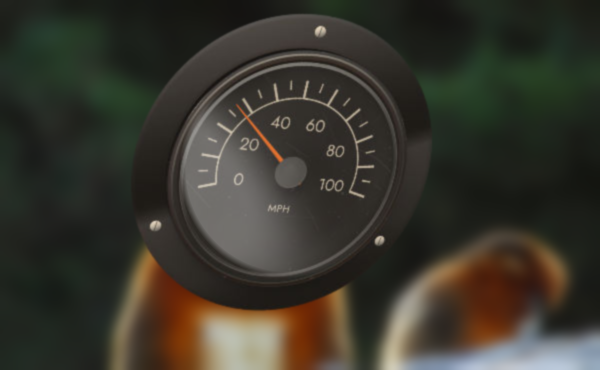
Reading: 27.5 mph
